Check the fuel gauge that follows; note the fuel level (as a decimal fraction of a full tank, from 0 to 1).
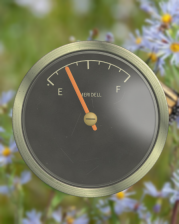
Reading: 0.25
